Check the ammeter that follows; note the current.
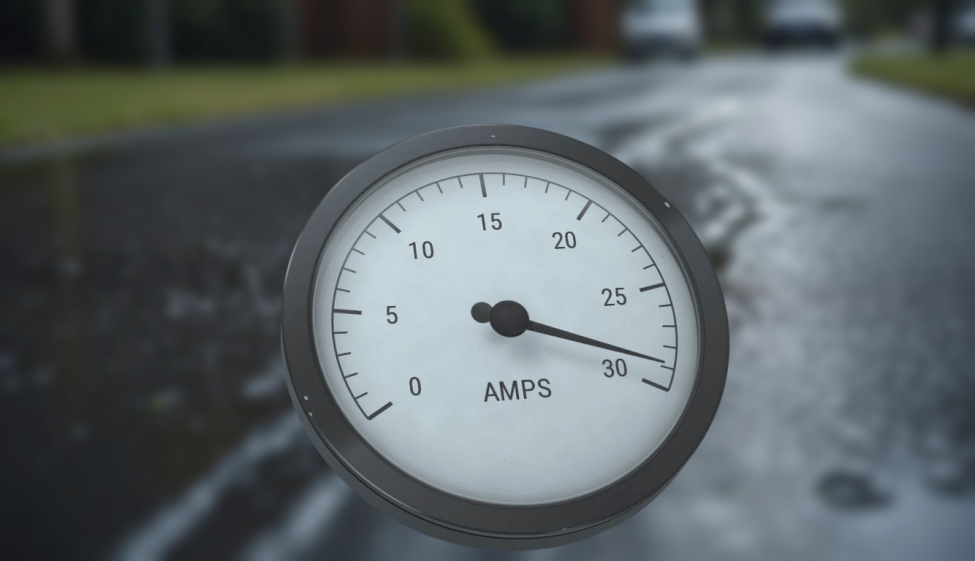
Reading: 29 A
